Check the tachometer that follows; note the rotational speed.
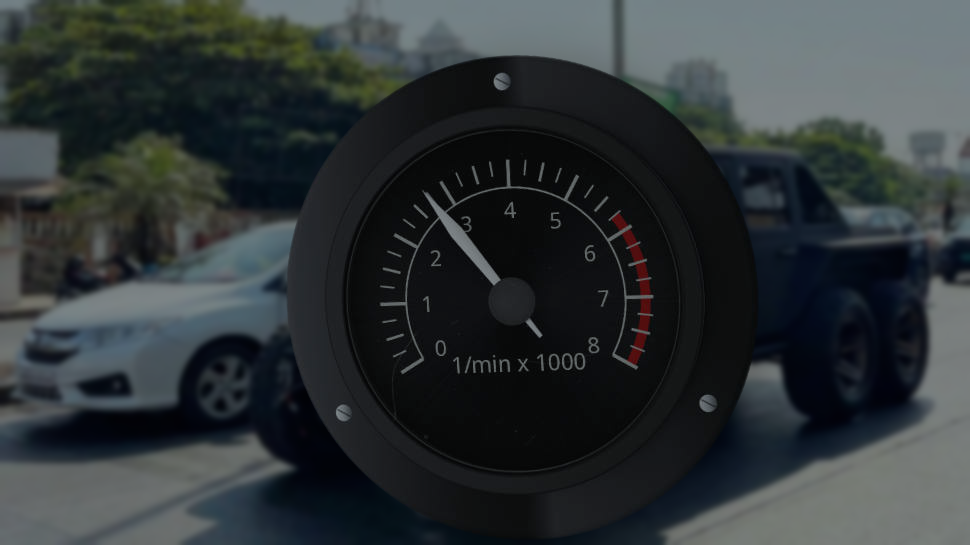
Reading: 2750 rpm
